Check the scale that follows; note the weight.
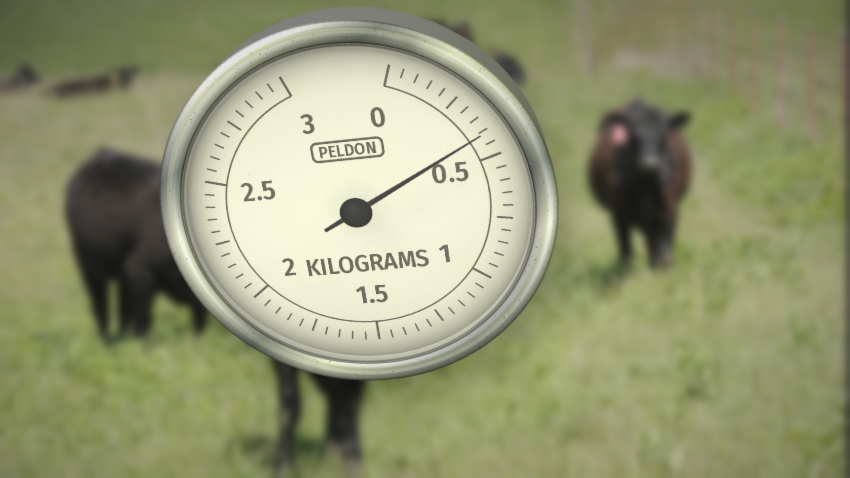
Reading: 0.4 kg
